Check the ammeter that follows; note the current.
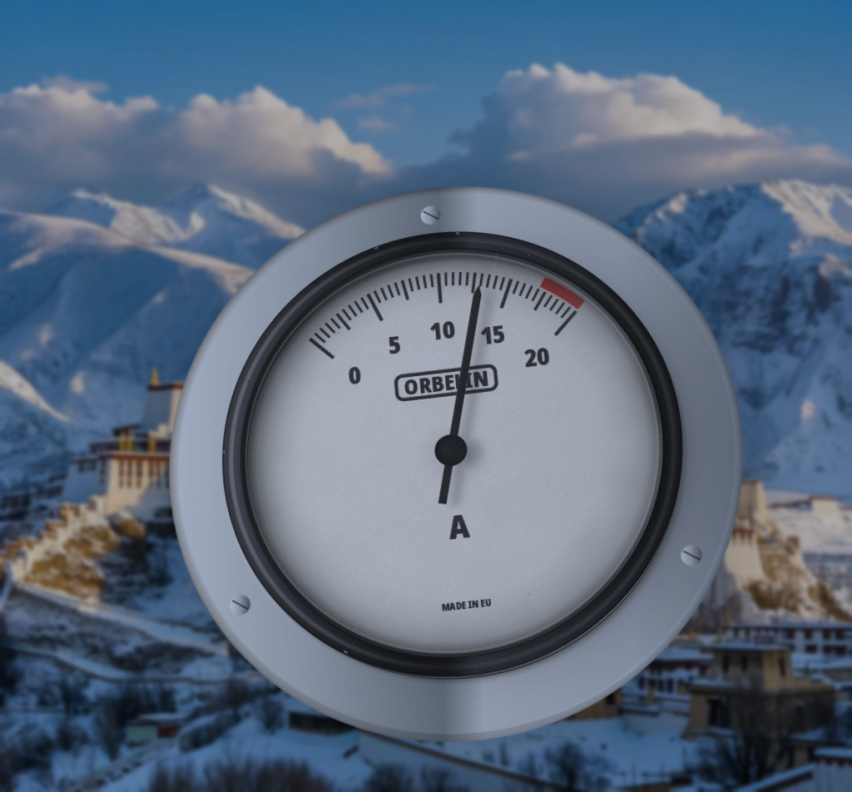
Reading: 13 A
